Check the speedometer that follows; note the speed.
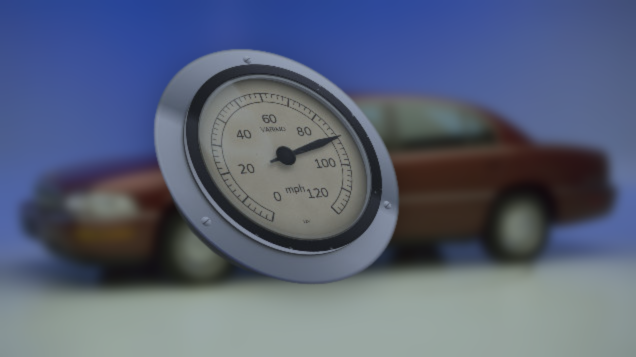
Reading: 90 mph
